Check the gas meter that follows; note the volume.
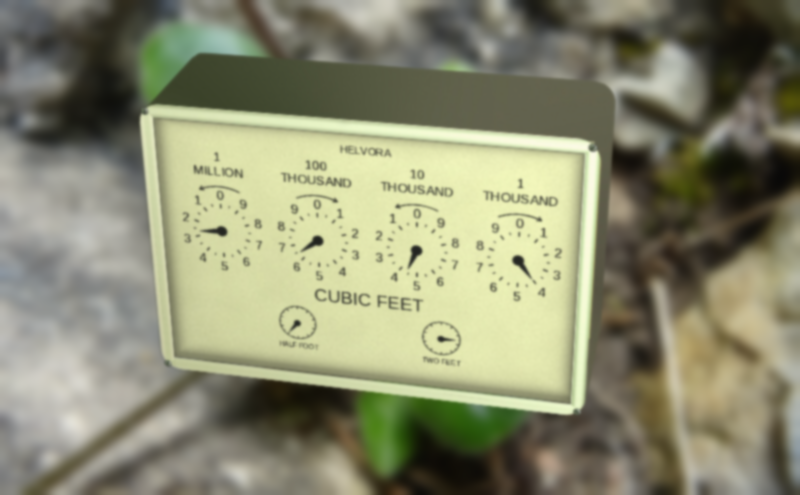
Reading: 264400 ft³
